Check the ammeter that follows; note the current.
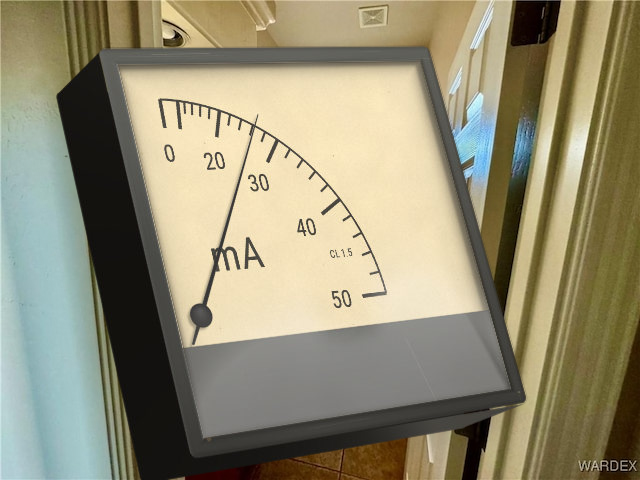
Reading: 26 mA
